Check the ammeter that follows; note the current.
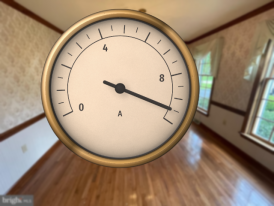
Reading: 9.5 A
